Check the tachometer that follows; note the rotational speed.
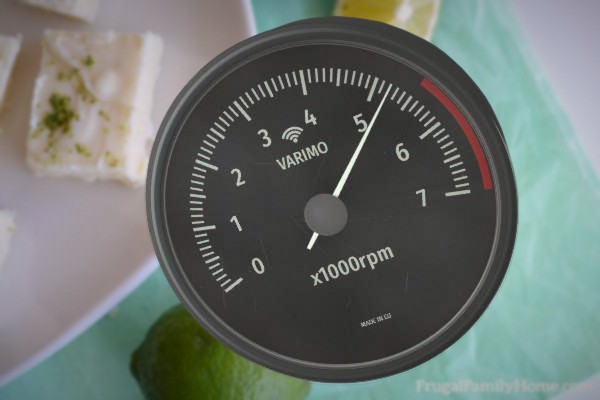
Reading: 5200 rpm
